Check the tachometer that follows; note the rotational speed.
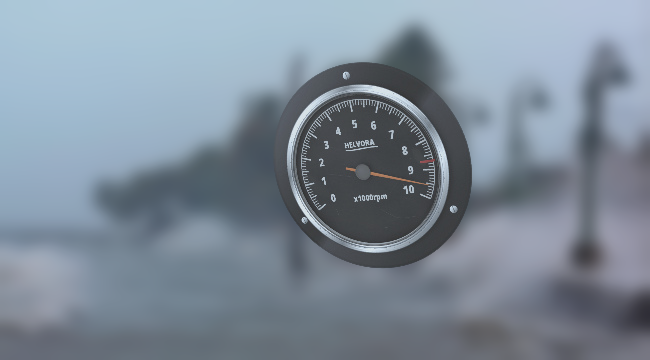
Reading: 9500 rpm
